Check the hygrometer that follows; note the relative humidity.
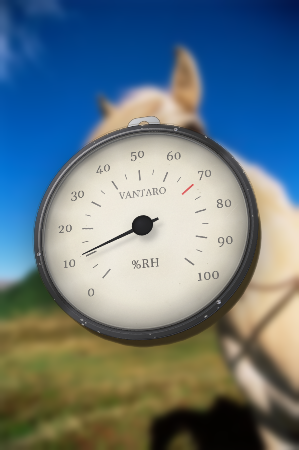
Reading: 10 %
